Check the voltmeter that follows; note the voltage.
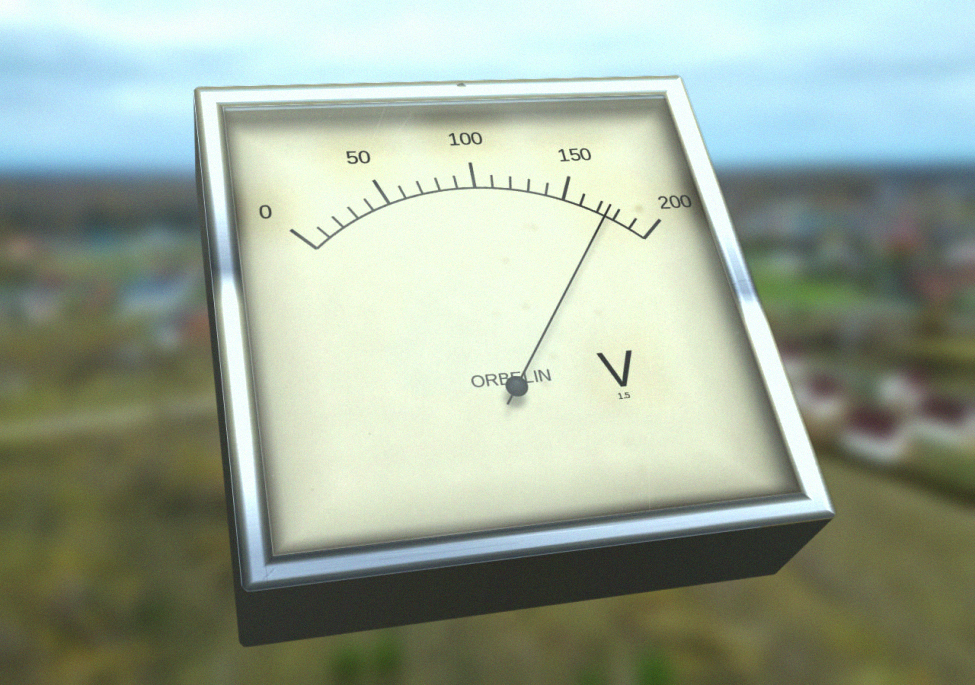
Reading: 175 V
